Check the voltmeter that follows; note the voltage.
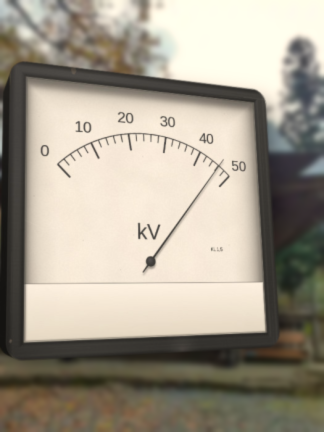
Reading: 46 kV
